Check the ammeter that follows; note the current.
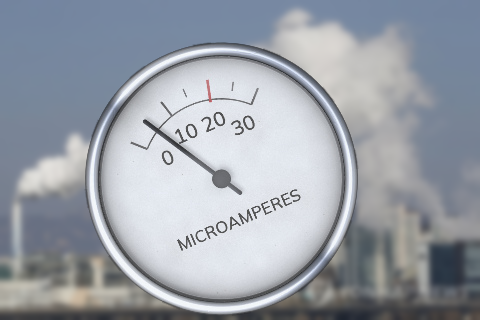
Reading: 5 µA
